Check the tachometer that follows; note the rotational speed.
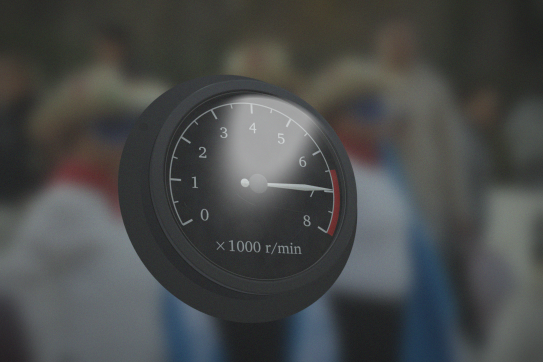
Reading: 7000 rpm
